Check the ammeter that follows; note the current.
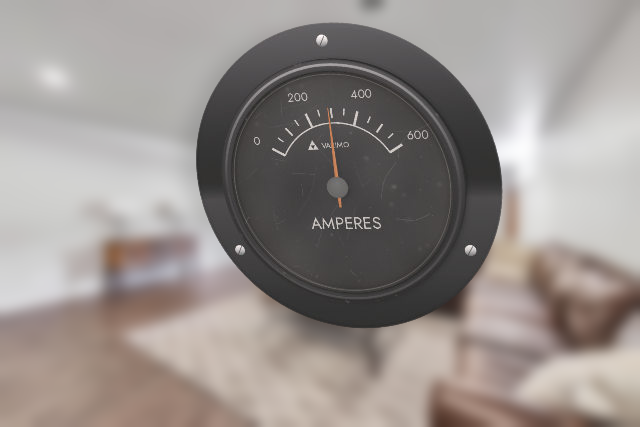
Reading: 300 A
